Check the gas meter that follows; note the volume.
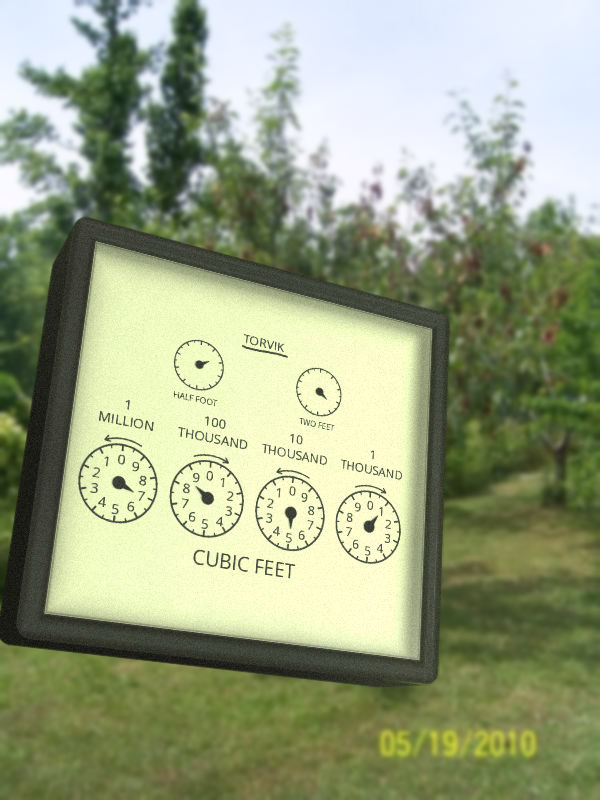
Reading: 685100 ft³
